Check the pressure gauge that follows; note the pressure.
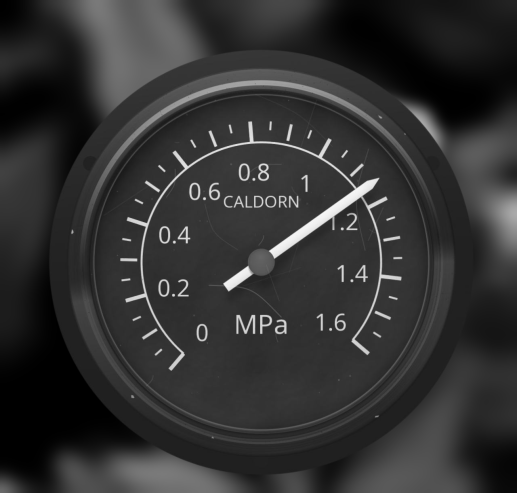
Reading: 1.15 MPa
